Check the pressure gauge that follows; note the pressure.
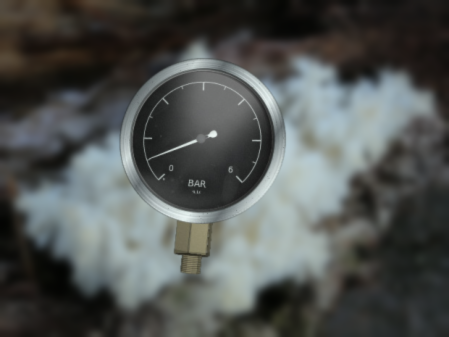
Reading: 0.5 bar
